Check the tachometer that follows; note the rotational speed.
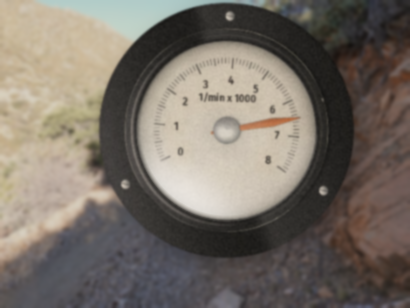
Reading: 6500 rpm
